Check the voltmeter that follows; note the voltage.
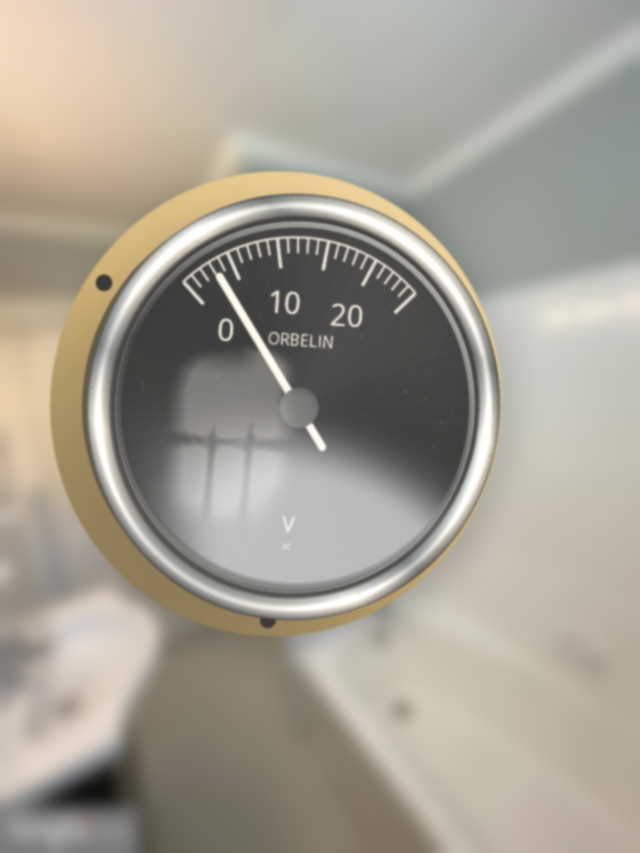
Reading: 3 V
